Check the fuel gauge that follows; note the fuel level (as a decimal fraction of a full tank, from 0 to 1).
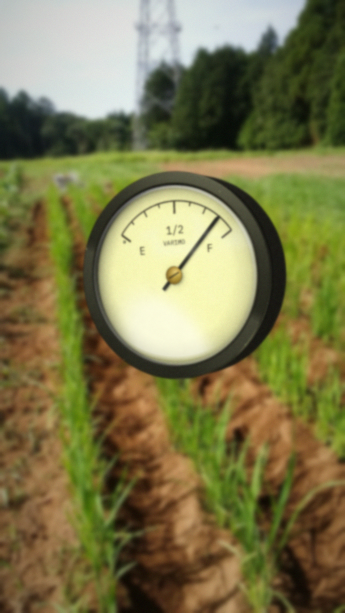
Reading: 0.875
